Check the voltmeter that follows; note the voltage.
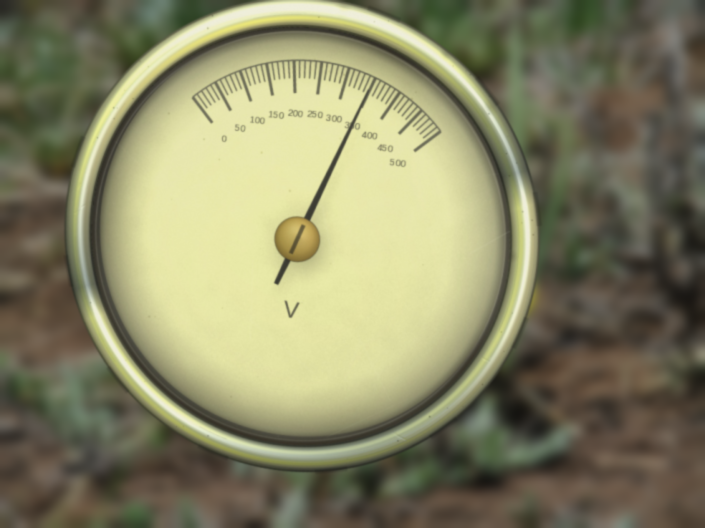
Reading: 350 V
